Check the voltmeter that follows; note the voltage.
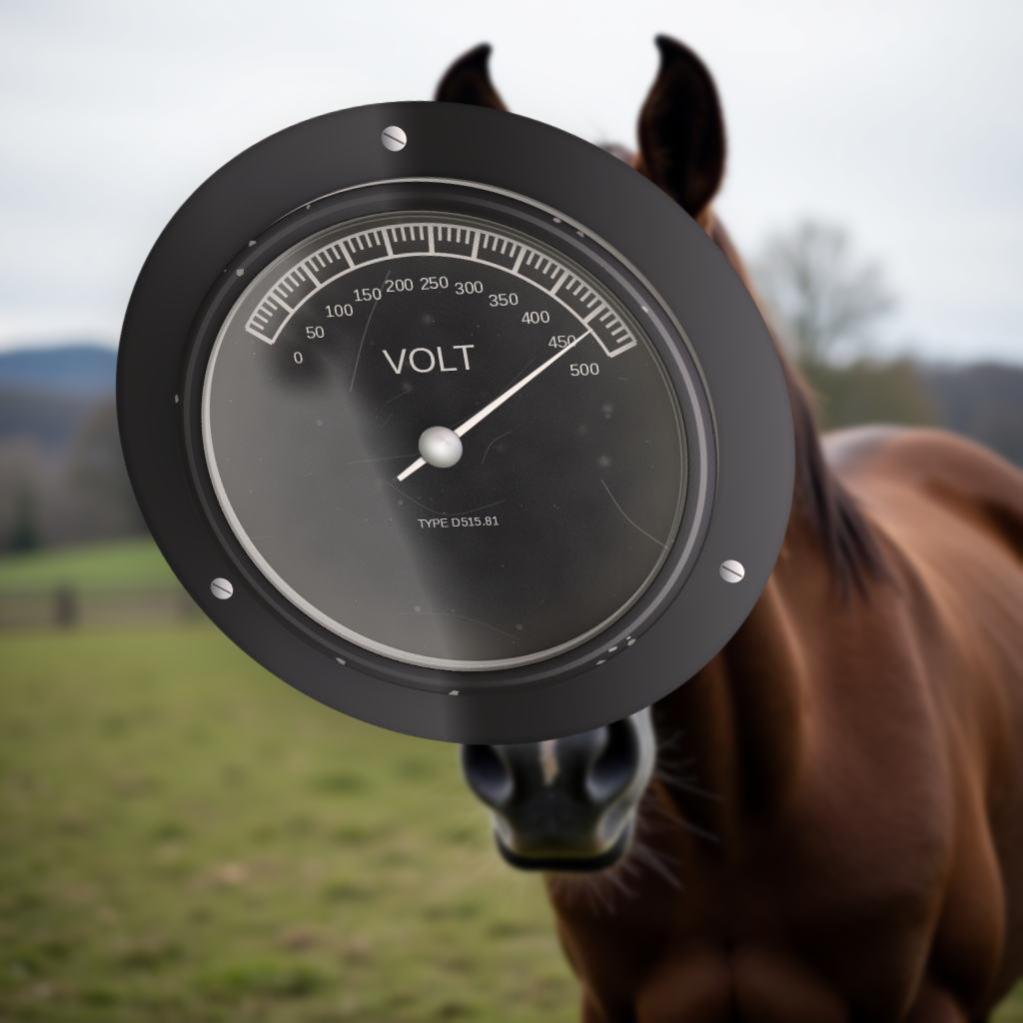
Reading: 460 V
